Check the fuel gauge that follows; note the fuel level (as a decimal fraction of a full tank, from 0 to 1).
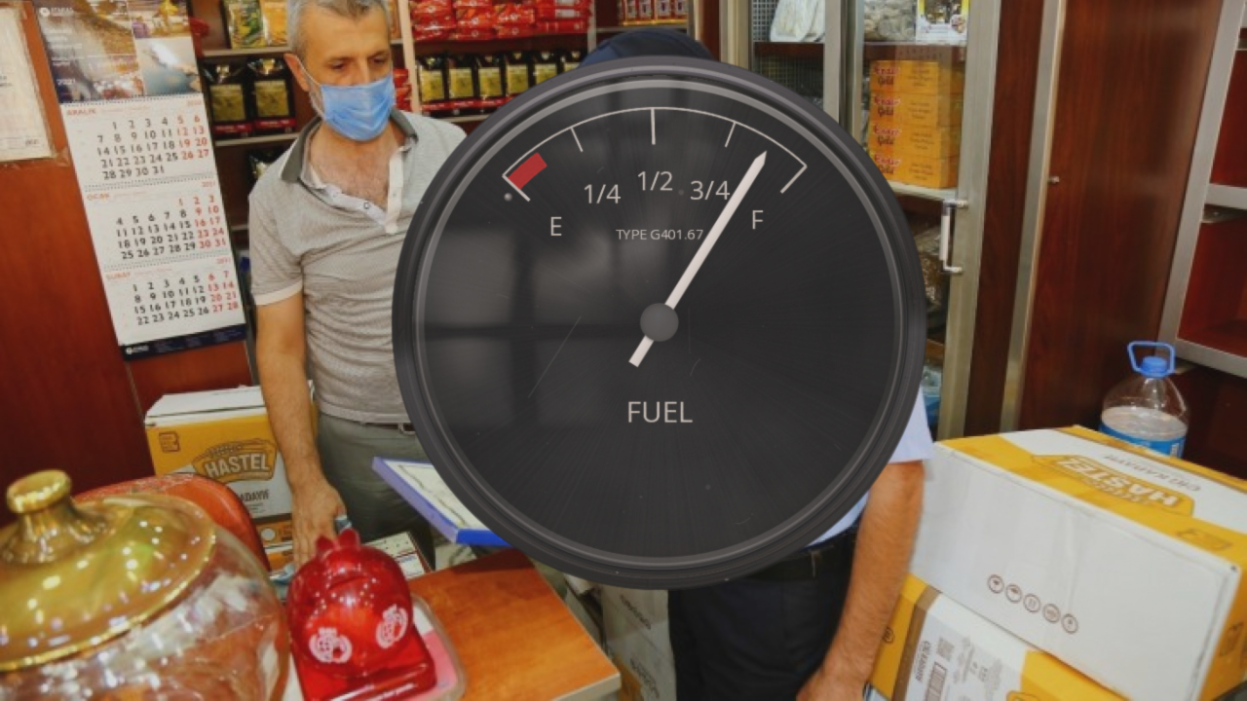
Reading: 0.875
